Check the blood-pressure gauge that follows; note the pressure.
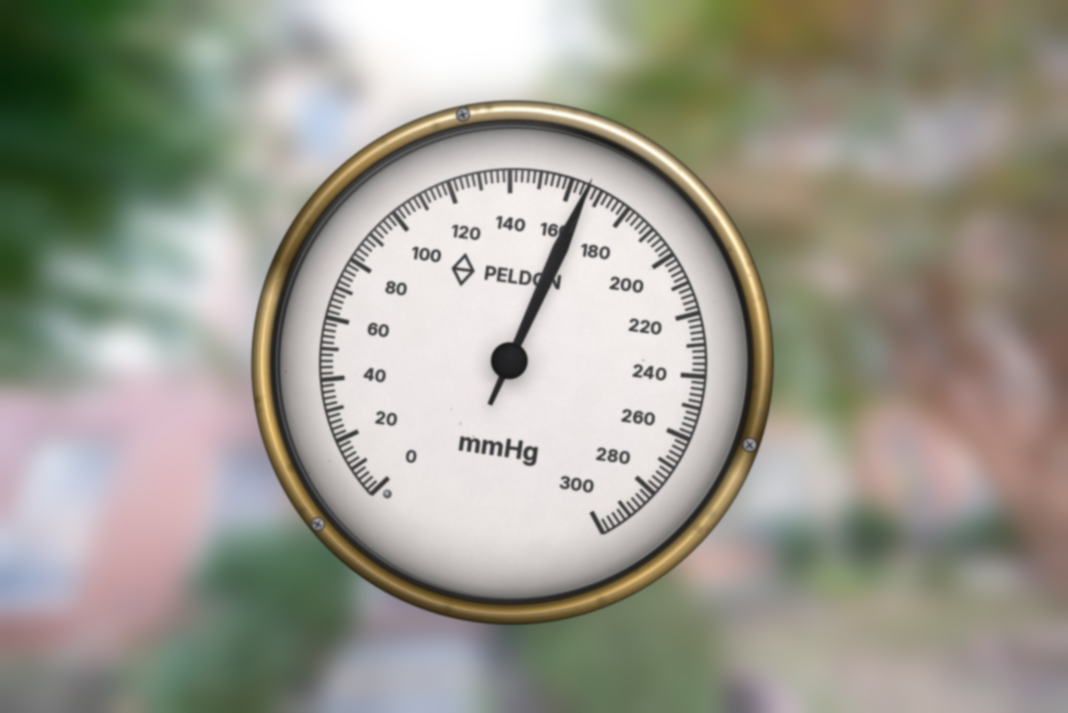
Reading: 166 mmHg
